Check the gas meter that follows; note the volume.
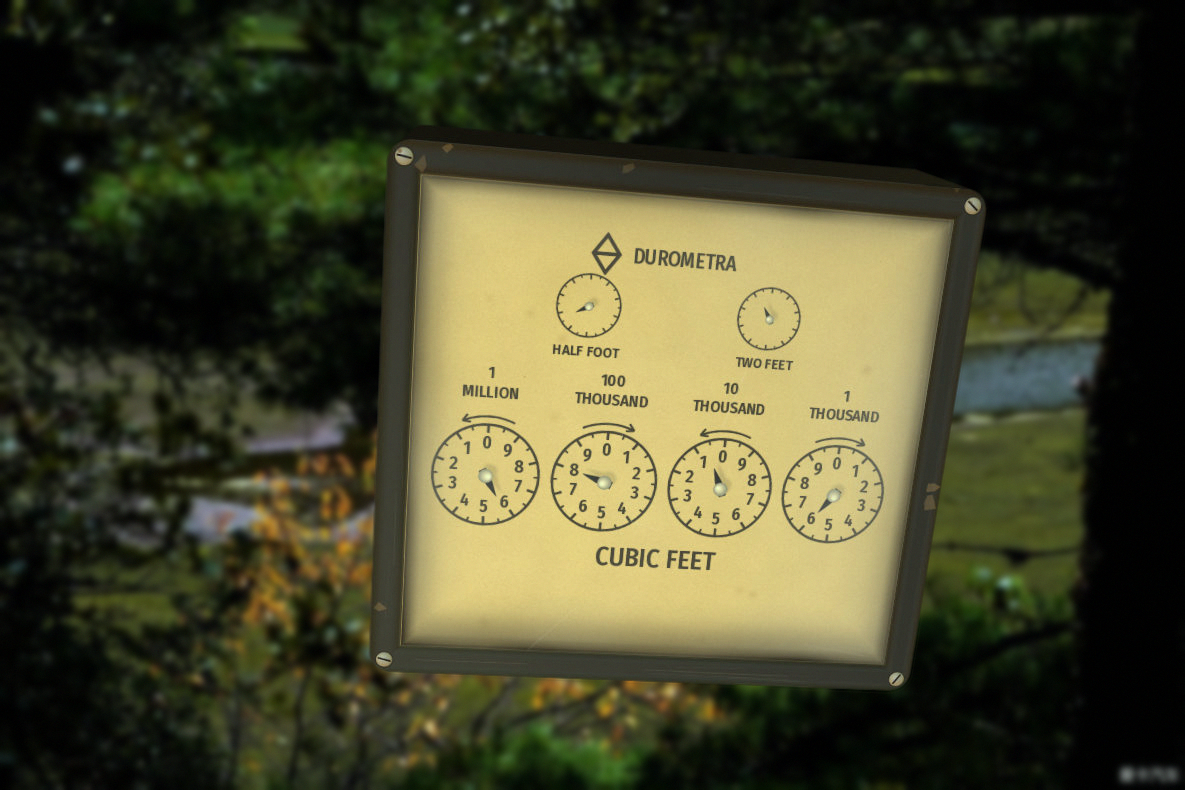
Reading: 580600 ft³
